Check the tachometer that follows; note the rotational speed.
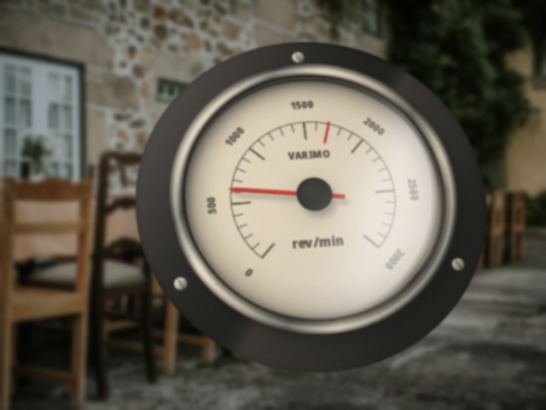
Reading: 600 rpm
